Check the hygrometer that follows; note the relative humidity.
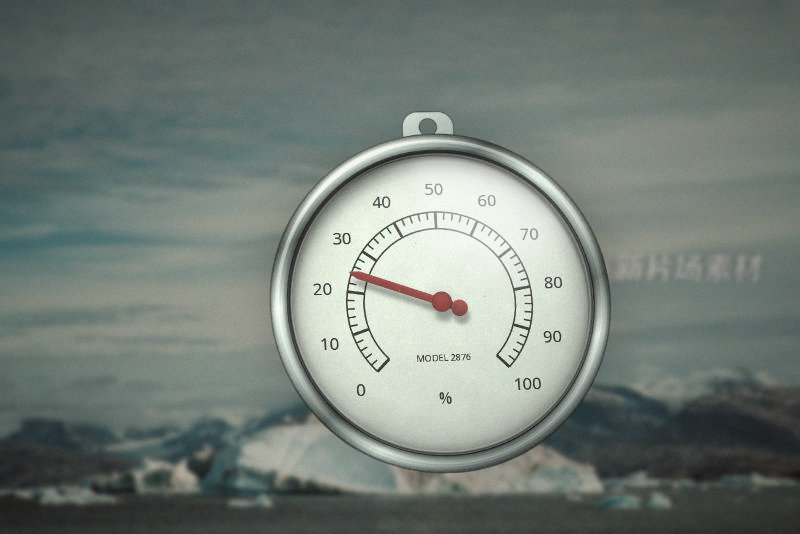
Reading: 24 %
